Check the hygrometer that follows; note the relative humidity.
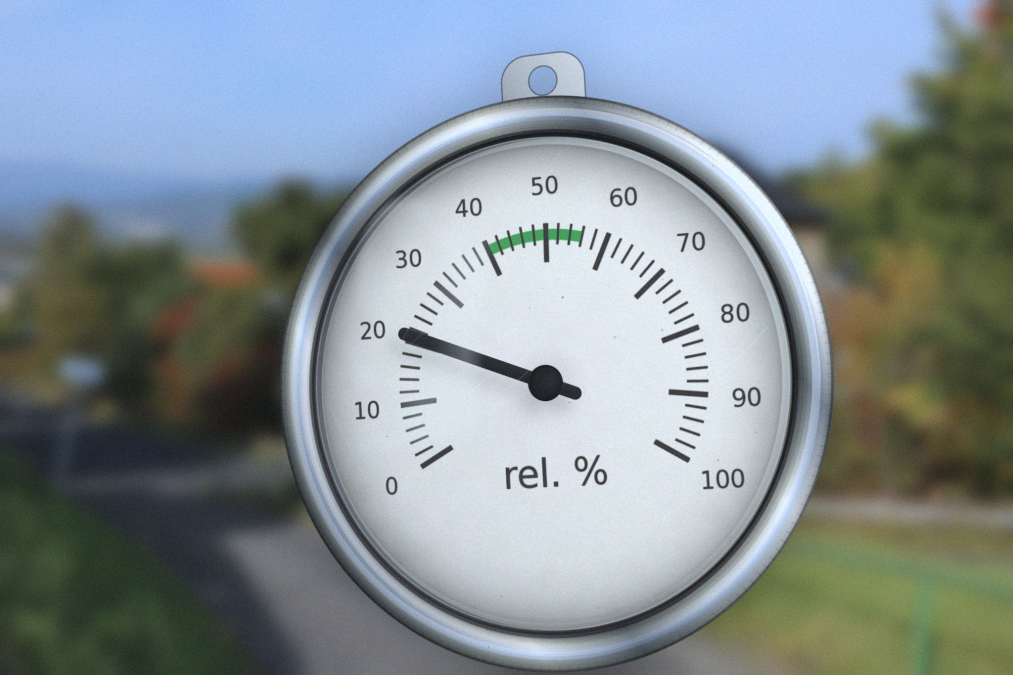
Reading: 21 %
